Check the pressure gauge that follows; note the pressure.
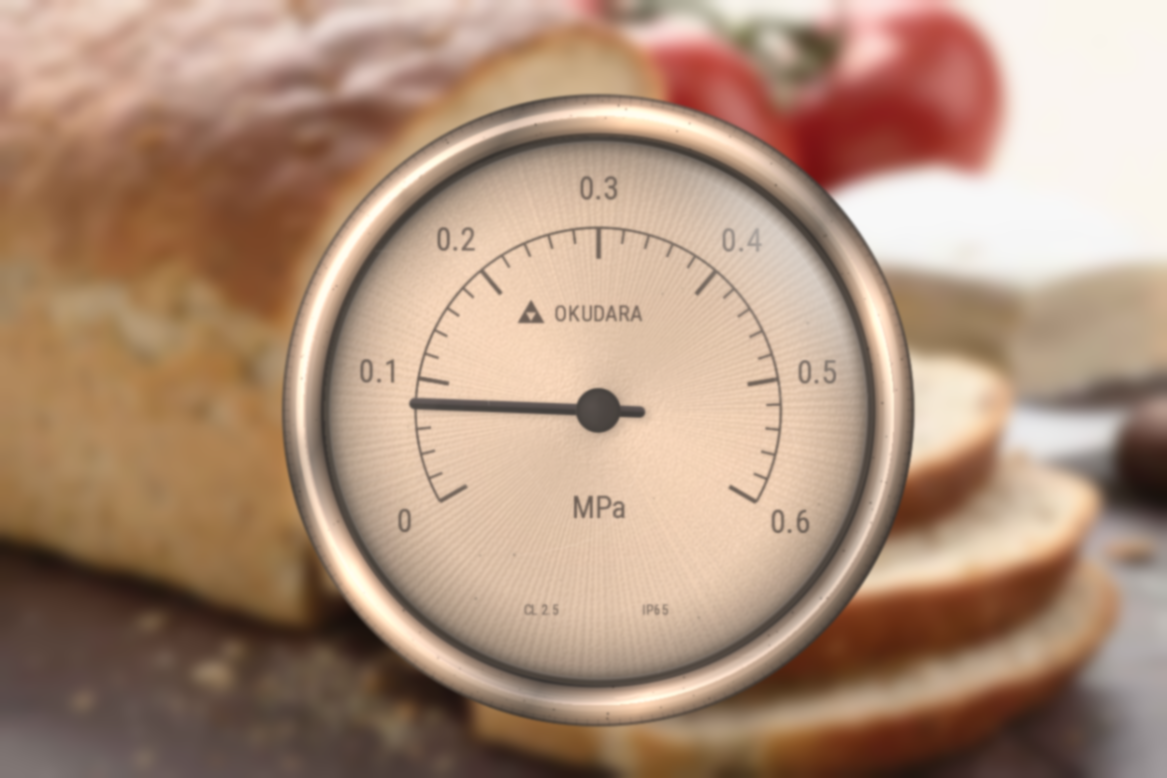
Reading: 0.08 MPa
